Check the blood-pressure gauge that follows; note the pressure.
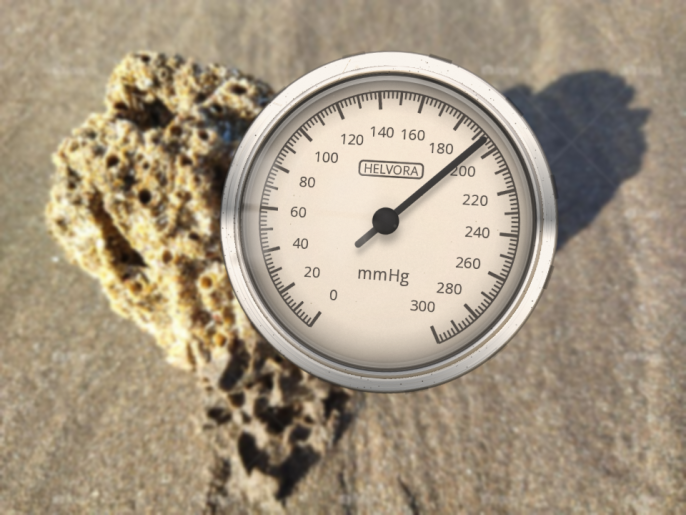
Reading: 194 mmHg
